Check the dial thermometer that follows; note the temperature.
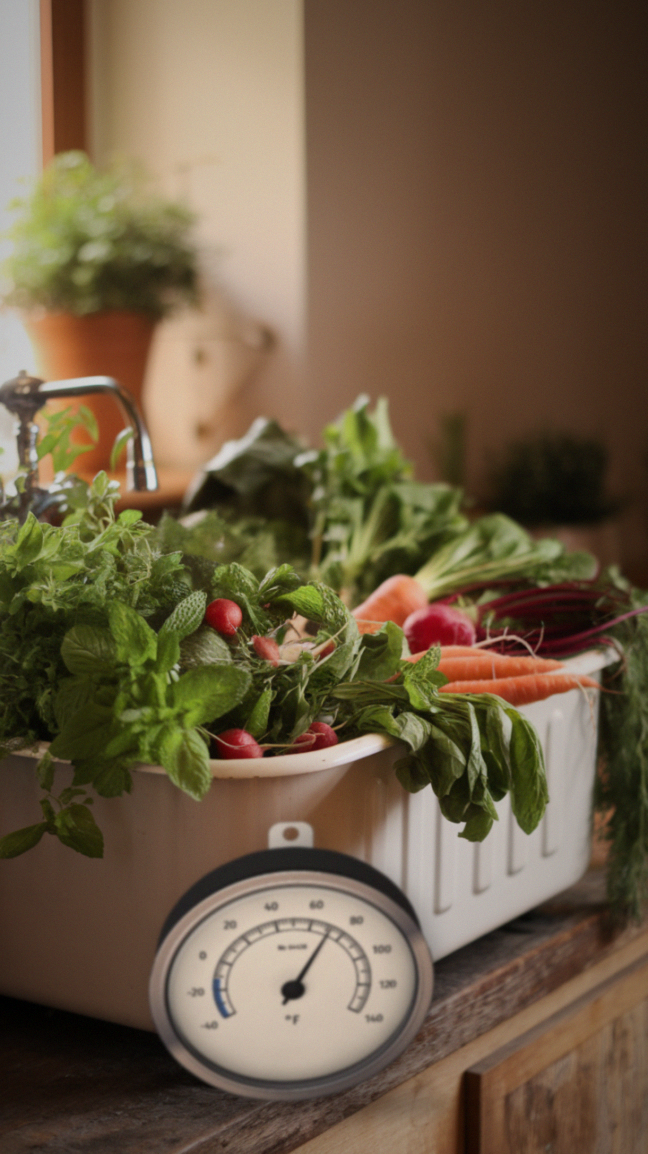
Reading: 70 °F
